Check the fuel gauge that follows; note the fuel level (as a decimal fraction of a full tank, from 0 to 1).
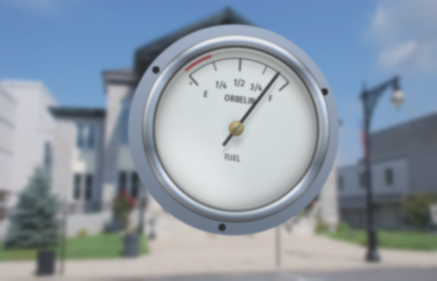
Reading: 0.875
